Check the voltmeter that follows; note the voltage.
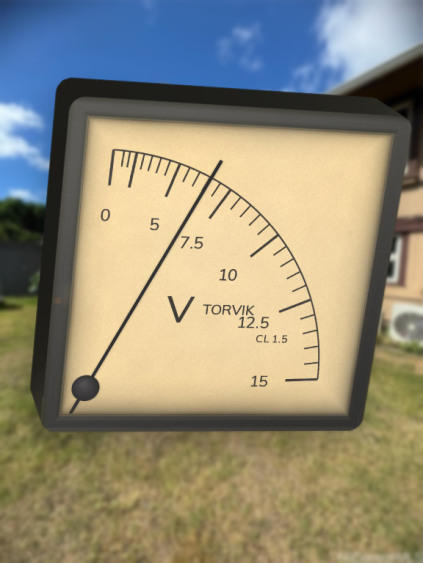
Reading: 6.5 V
